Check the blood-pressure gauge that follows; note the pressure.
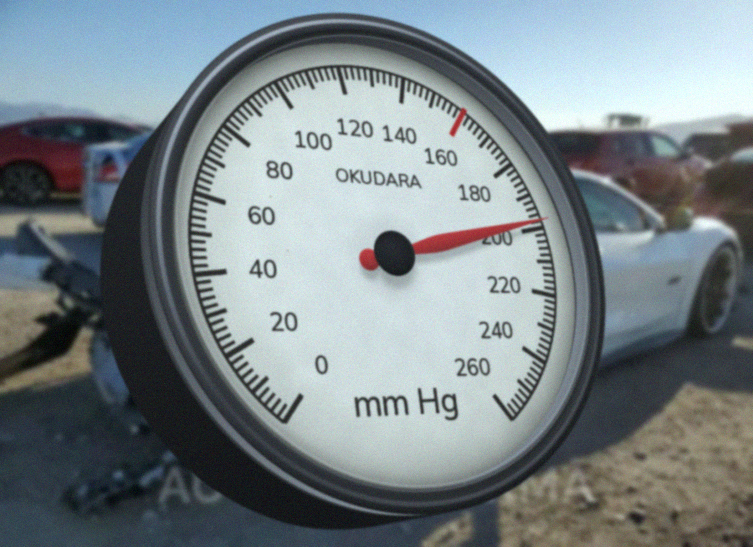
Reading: 198 mmHg
